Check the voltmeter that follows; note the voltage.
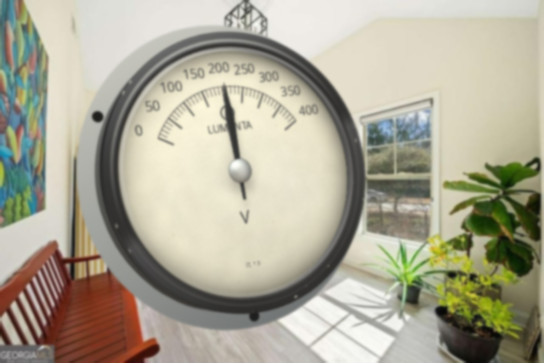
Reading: 200 V
